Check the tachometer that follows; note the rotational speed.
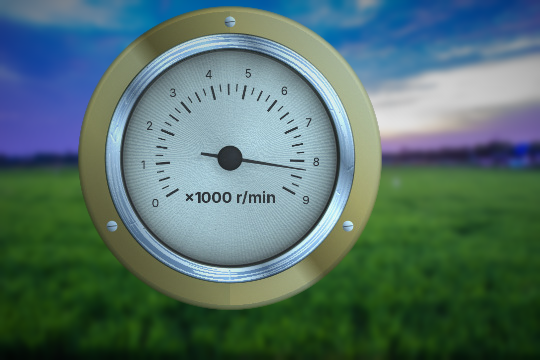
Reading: 8250 rpm
